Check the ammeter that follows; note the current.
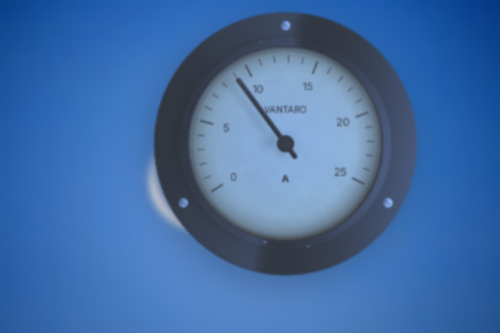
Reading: 9 A
